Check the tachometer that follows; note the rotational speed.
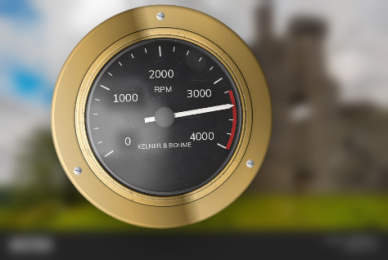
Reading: 3400 rpm
